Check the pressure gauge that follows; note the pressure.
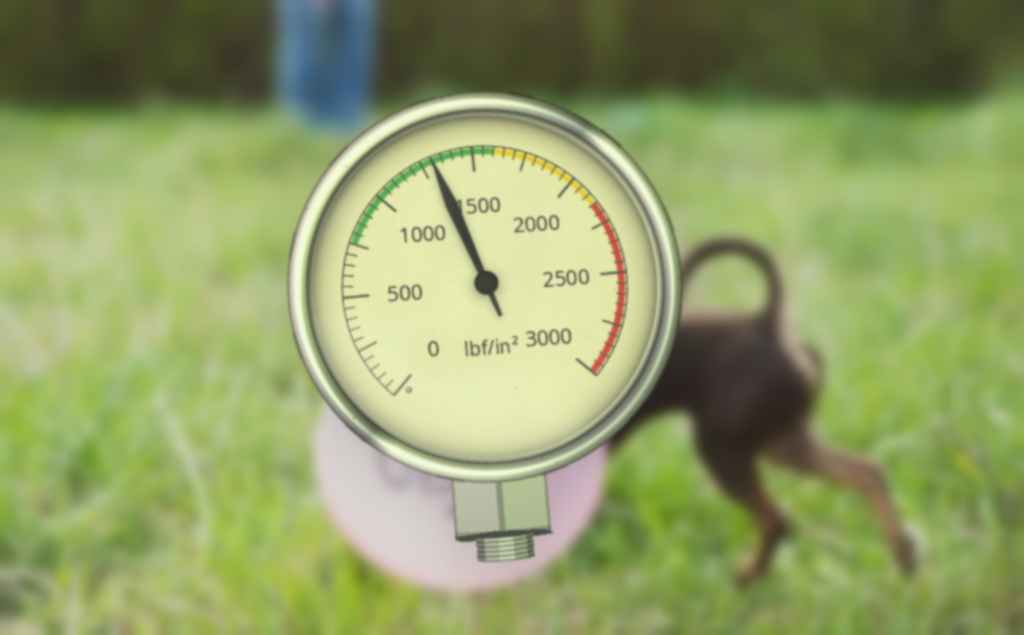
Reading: 1300 psi
